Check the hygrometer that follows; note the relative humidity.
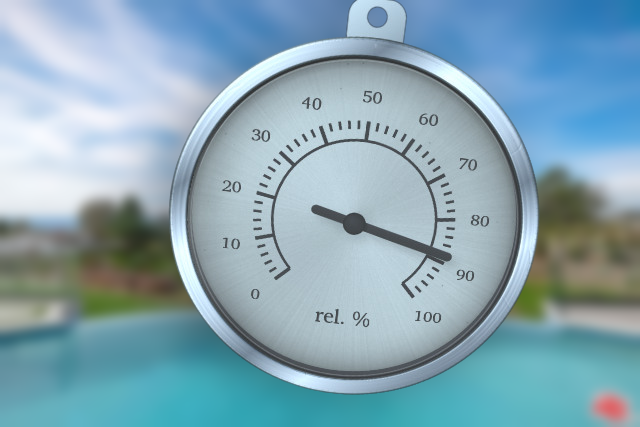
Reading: 88 %
